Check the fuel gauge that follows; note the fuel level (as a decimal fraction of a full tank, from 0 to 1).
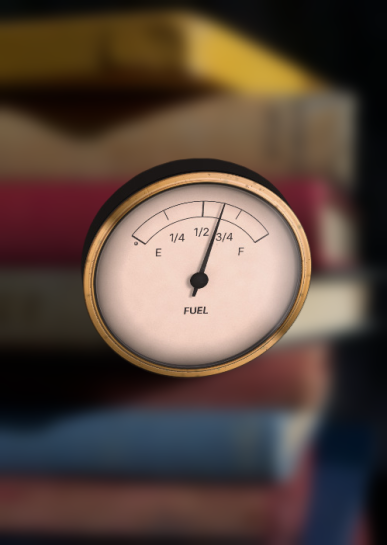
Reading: 0.625
